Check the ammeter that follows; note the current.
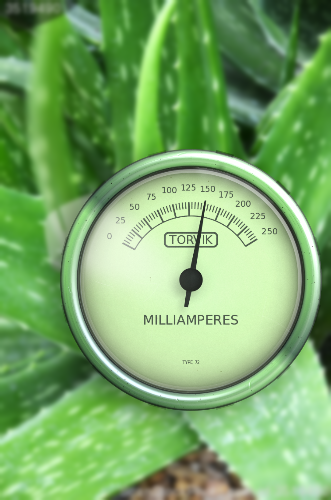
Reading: 150 mA
